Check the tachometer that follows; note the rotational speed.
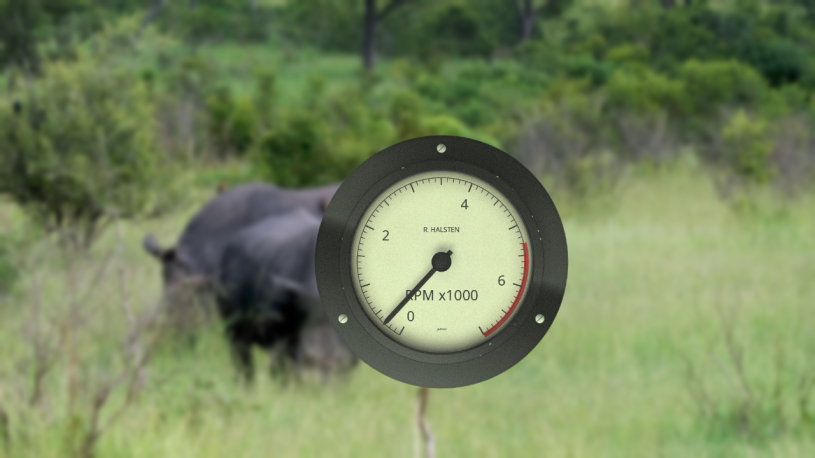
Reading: 300 rpm
